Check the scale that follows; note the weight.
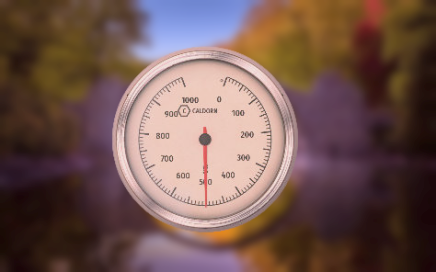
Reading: 500 g
